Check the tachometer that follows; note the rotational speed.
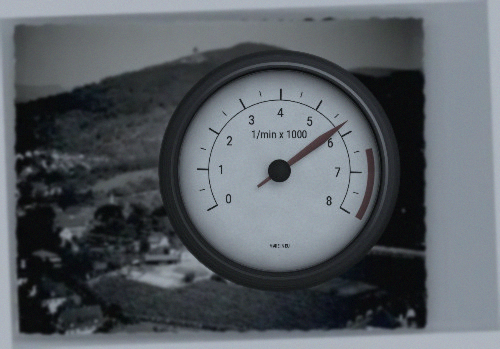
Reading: 5750 rpm
